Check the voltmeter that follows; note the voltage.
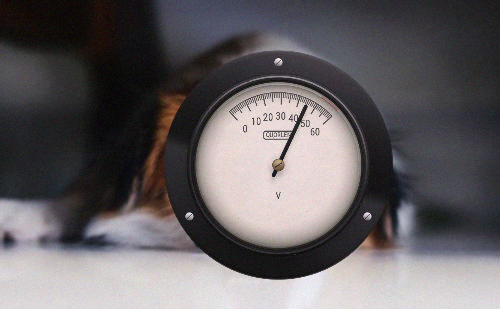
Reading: 45 V
